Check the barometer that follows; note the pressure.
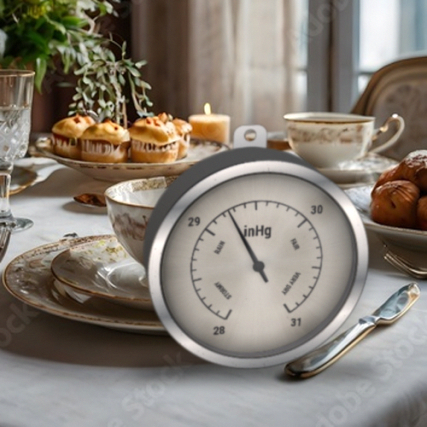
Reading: 29.25 inHg
